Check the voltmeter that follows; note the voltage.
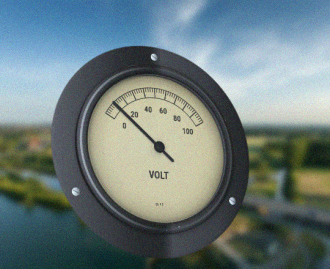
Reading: 10 V
